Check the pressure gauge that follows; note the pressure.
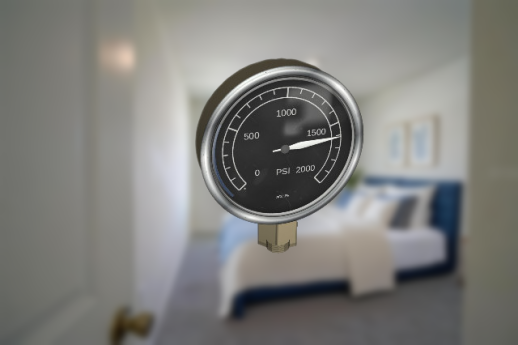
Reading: 1600 psi
